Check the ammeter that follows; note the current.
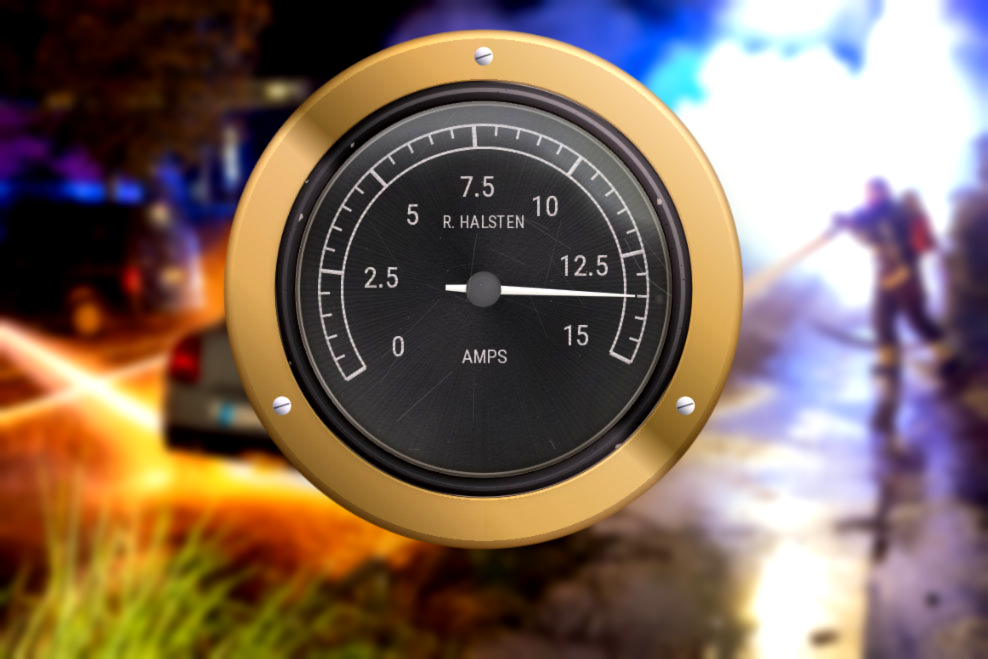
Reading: 13.5 A
